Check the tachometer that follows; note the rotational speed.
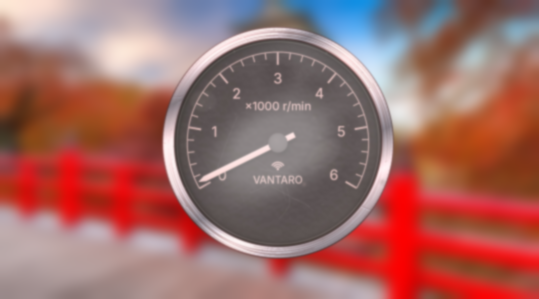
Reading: 100 rpm
